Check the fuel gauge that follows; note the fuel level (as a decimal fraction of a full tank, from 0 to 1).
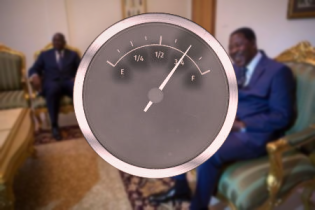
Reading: 0.75
